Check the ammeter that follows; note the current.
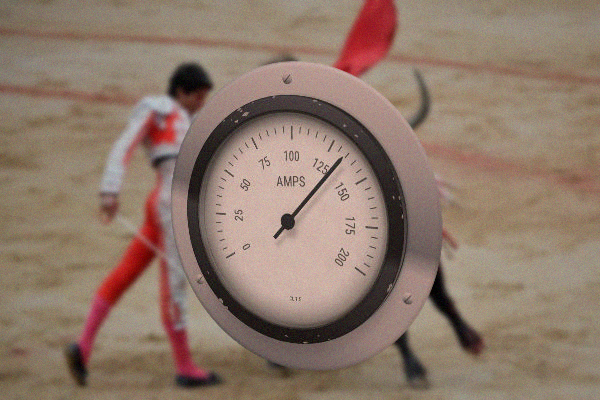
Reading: 135 A
